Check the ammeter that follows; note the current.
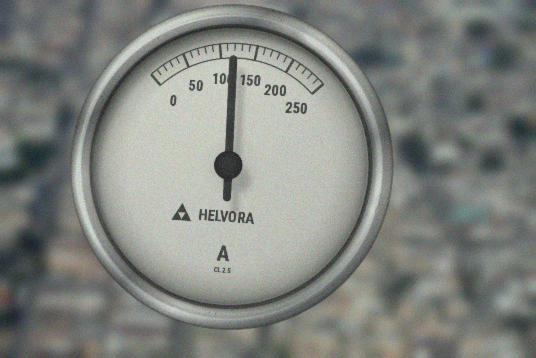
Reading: 120 A
